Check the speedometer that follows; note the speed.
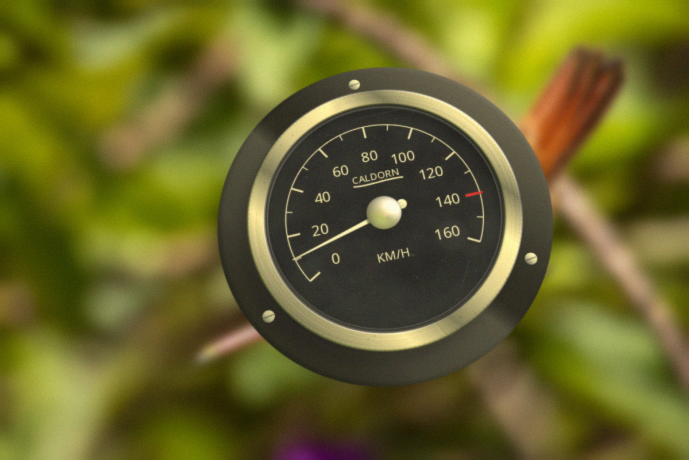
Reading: 10 km/h
